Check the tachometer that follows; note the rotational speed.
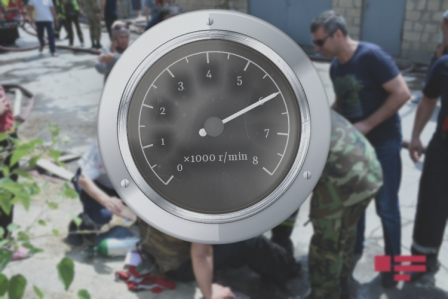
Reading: 6000 rpm
